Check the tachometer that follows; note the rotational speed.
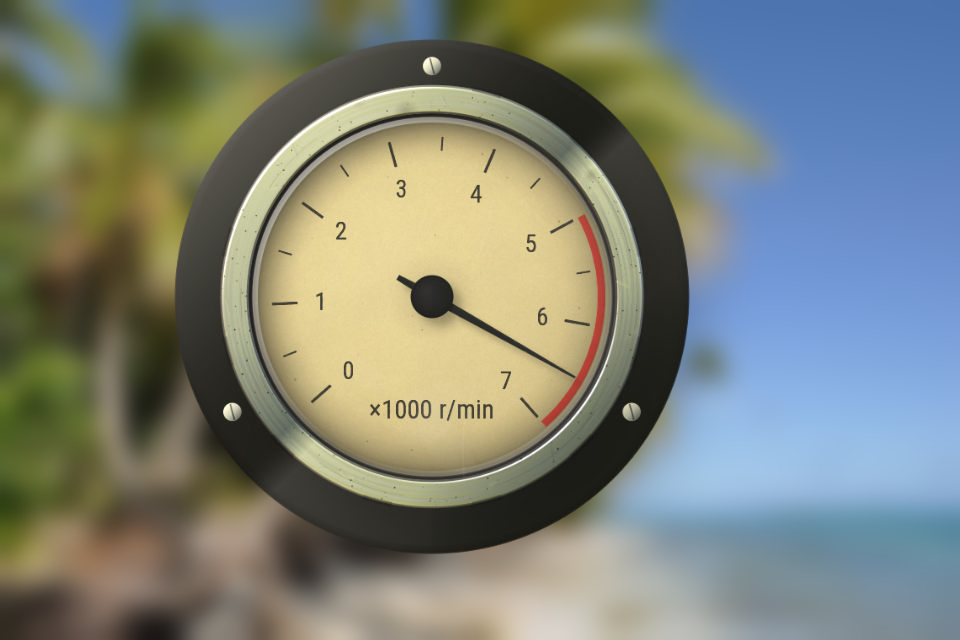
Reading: 6500 rpm
